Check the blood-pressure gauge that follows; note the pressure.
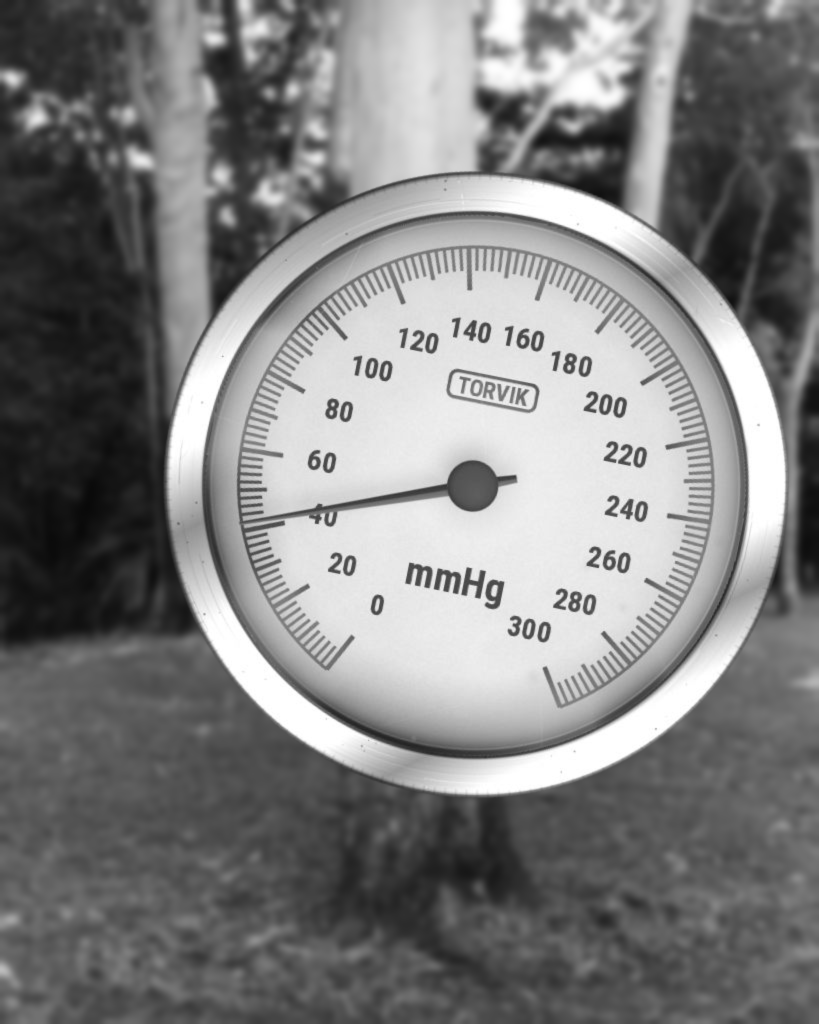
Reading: 42 mmHg
